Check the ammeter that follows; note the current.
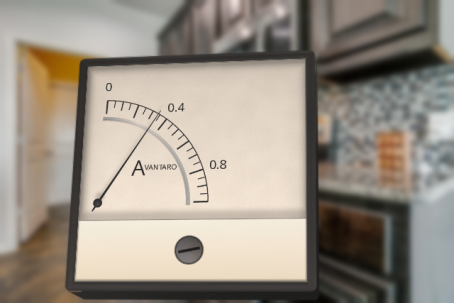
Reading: 0.35 A
